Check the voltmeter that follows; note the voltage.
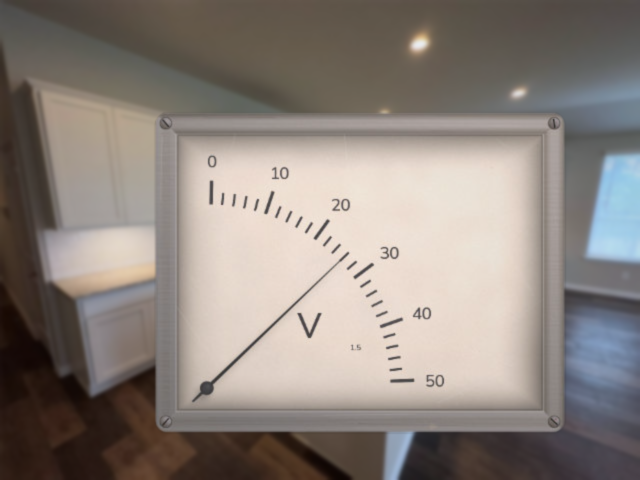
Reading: 26 V
